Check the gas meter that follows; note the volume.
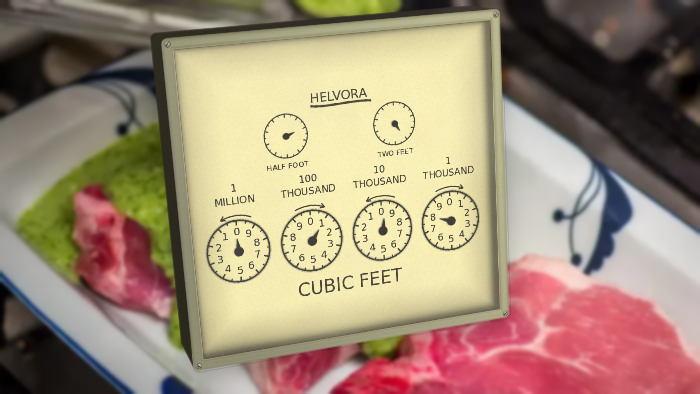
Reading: 9800 ft³
